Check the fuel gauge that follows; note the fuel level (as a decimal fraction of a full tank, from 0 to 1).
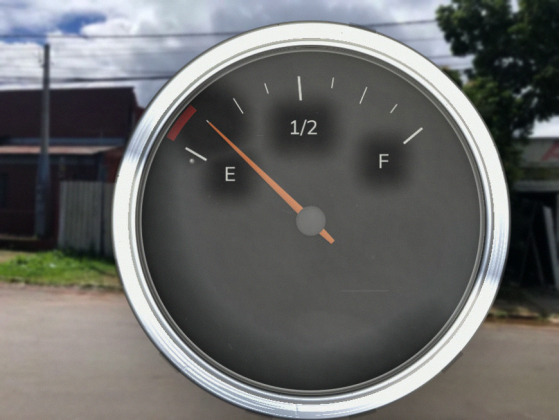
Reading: 0.125
